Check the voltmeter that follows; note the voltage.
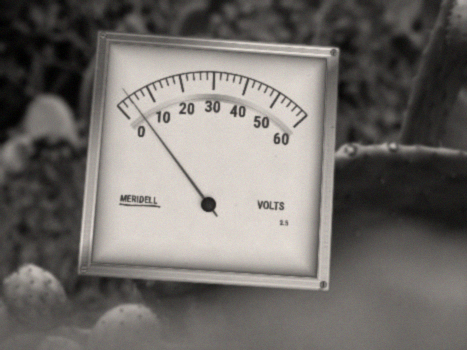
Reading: 4 V
